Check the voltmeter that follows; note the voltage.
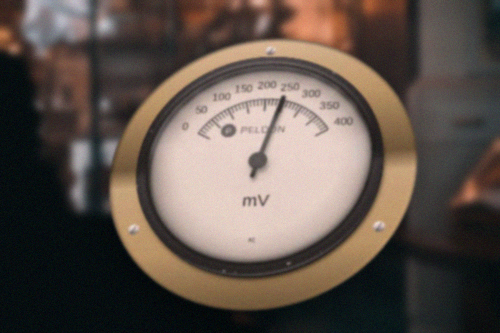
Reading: 250 mV
